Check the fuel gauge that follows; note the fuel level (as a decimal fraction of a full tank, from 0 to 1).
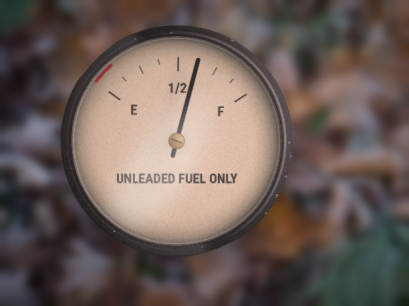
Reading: 0.625
